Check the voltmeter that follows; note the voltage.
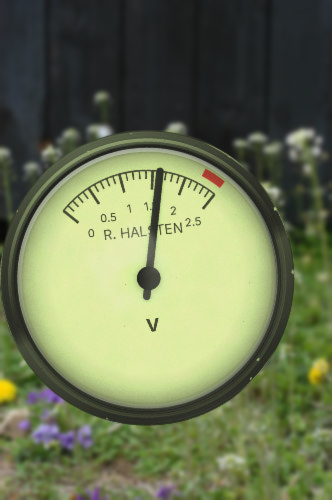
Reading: 1.6 V
